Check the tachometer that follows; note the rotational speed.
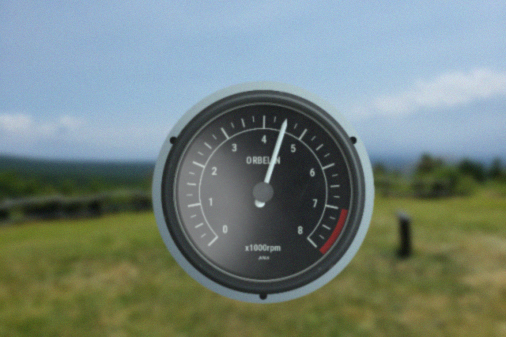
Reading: 4500 rpm
